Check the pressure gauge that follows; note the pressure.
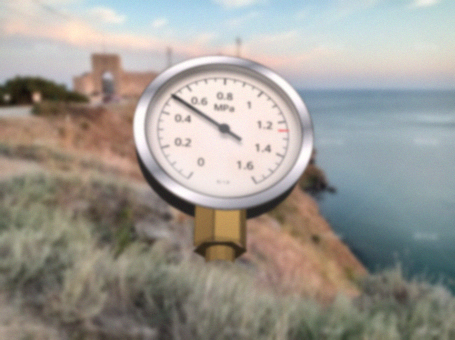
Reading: 0.5 MPa
